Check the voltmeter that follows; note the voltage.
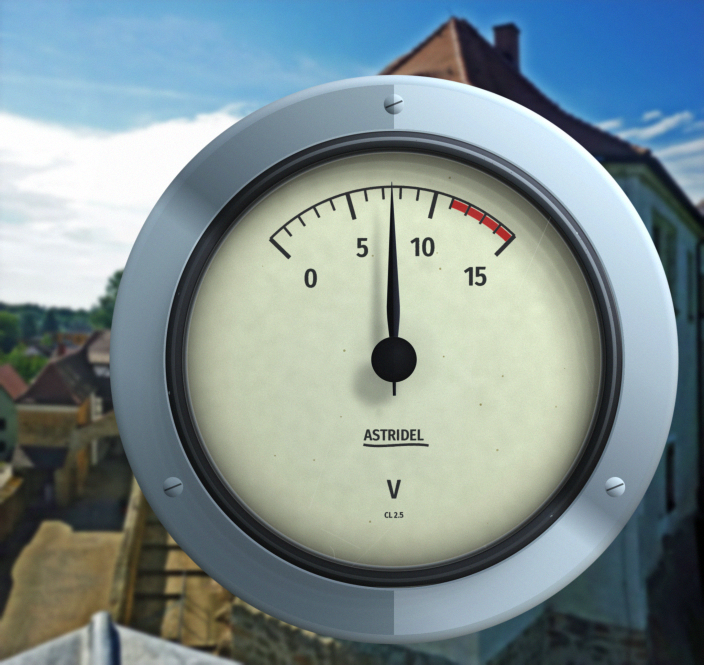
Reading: 7.5 V
